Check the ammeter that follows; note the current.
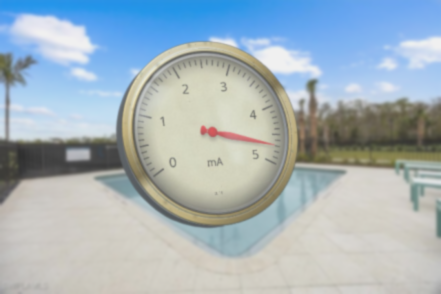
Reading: 4.7 mA
